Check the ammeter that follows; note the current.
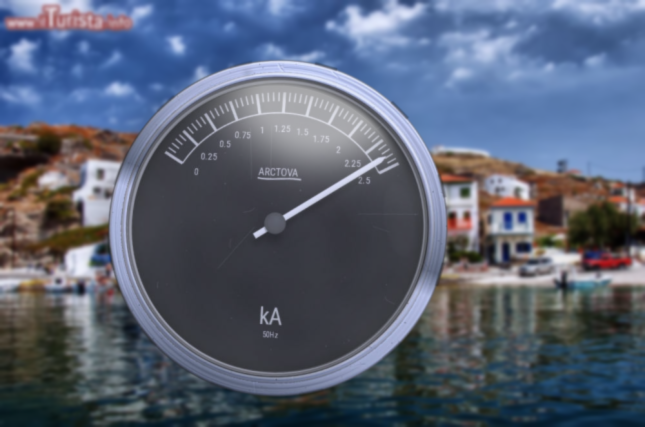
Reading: 2.4 kA
